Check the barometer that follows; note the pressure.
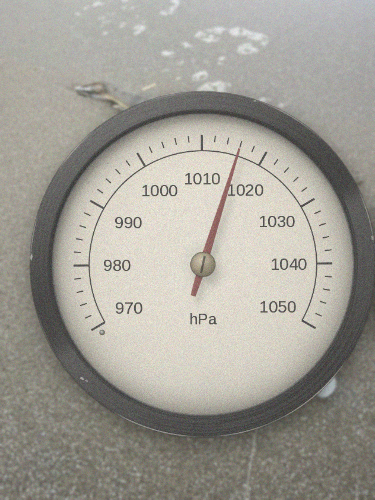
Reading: 1016 hPa
